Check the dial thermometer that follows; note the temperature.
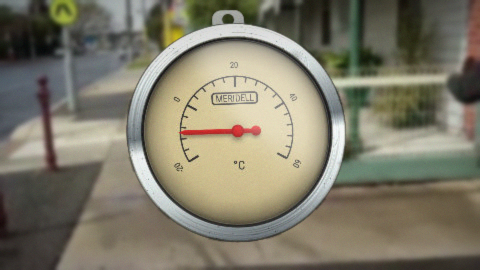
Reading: -10 °C
